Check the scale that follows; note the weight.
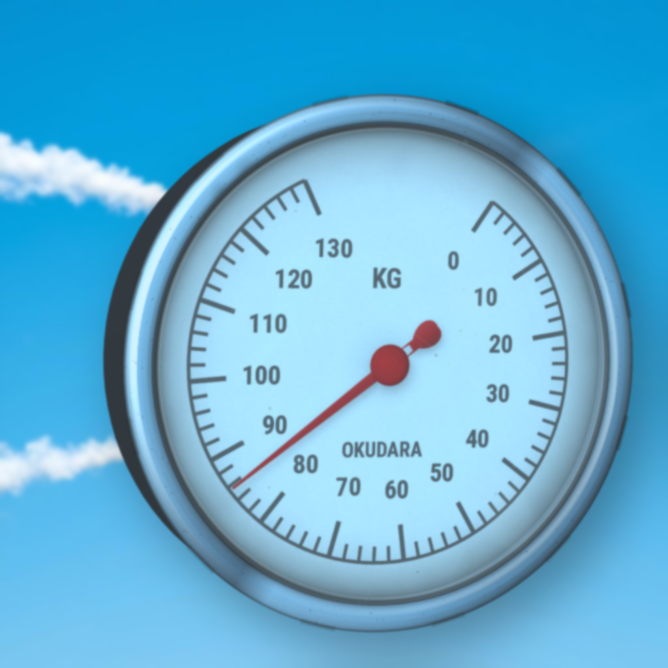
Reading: 86 kg
